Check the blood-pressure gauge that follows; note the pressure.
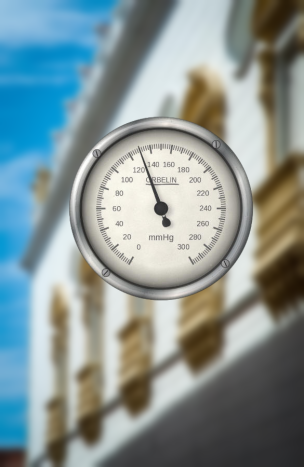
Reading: 130 mmHg
